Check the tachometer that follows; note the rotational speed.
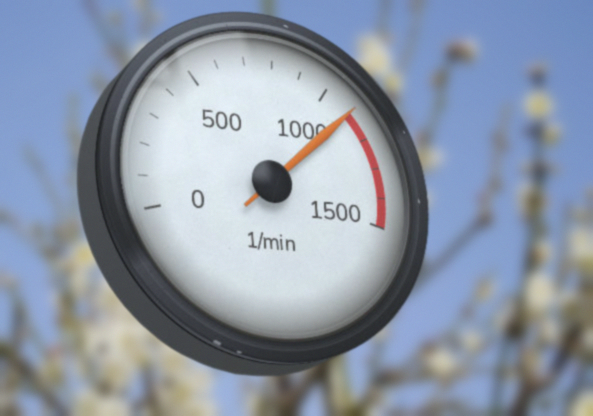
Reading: 1100 rpm
